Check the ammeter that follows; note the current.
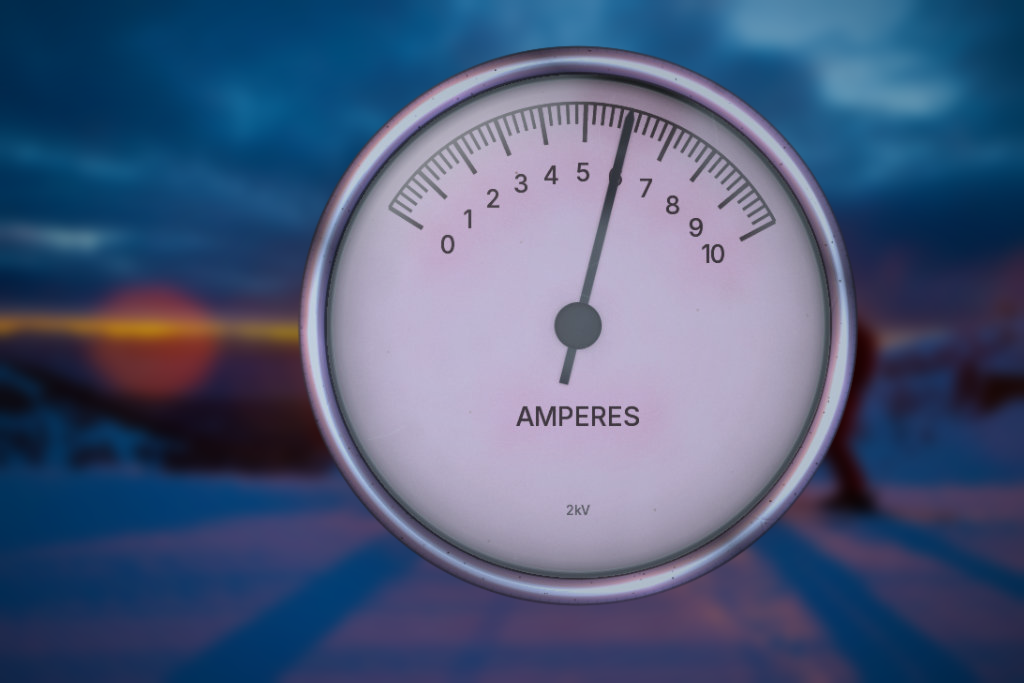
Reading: 6 A
